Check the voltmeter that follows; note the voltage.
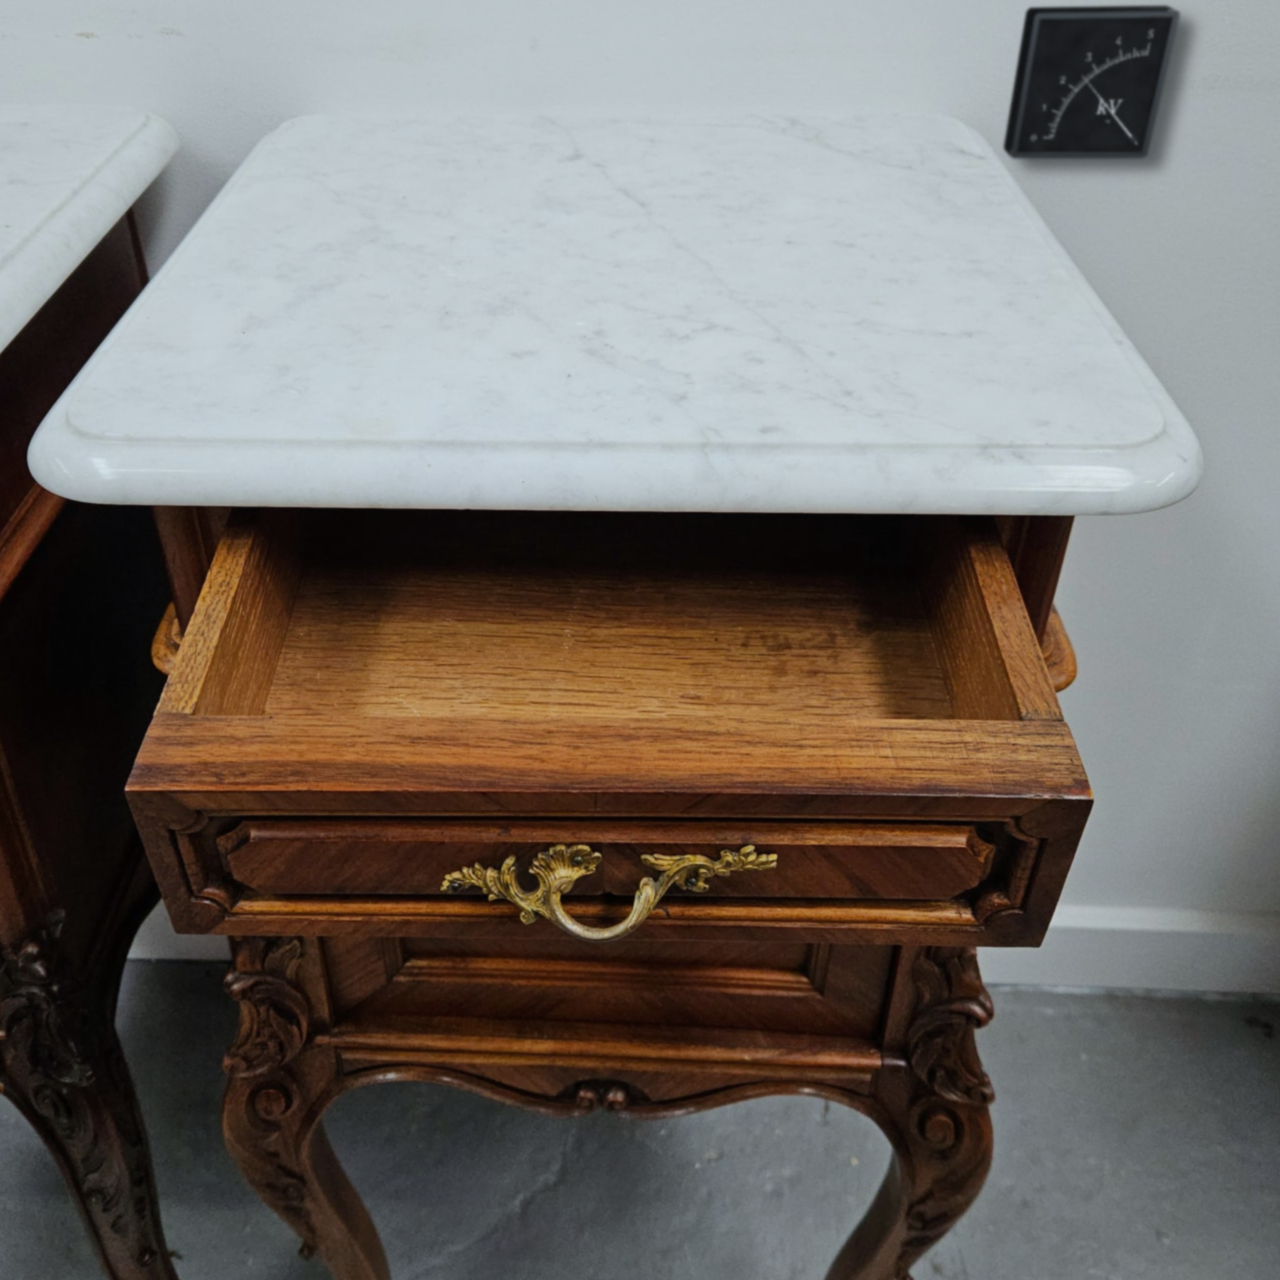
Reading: 2.5 kV
